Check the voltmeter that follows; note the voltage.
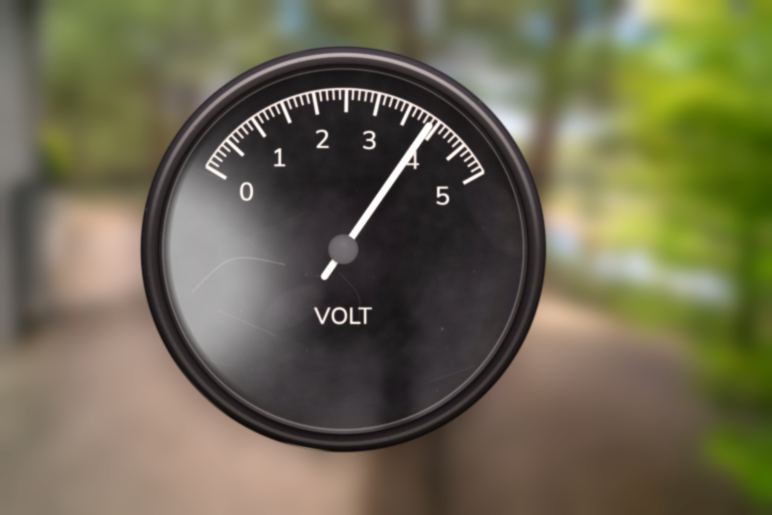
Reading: 3.9 V
